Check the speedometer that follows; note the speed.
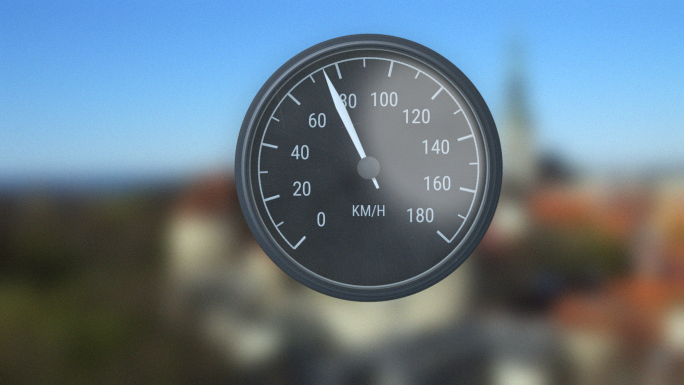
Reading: 75 km/h
